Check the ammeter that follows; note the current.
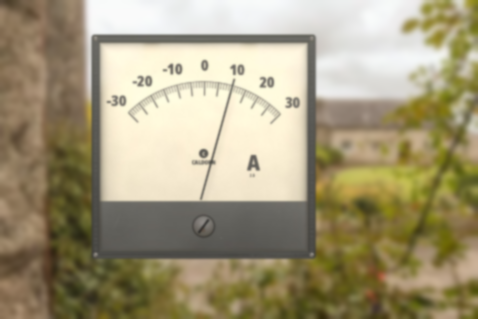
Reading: 10 A
